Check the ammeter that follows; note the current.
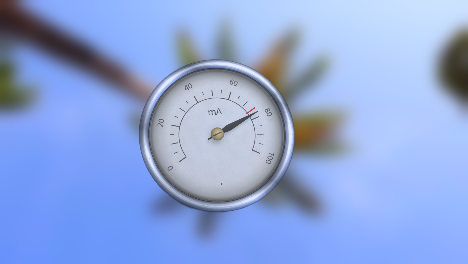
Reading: 77.5 mA
